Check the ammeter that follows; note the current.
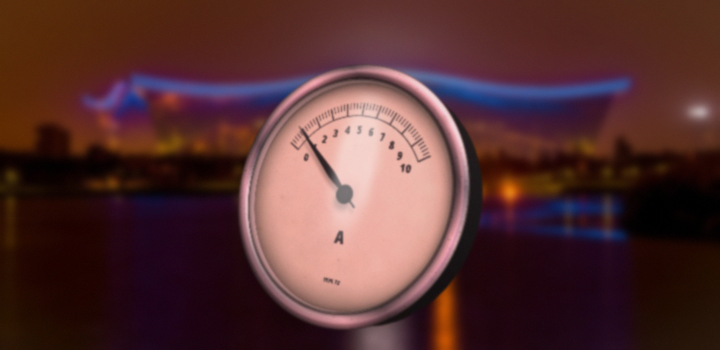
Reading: 1 A
